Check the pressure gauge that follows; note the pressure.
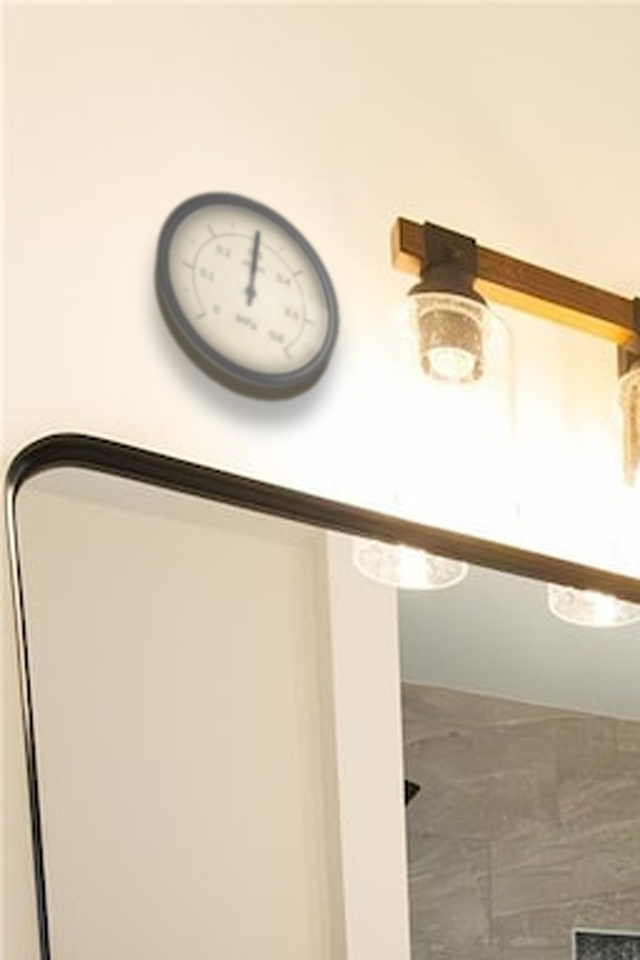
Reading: 0.3 MPa
